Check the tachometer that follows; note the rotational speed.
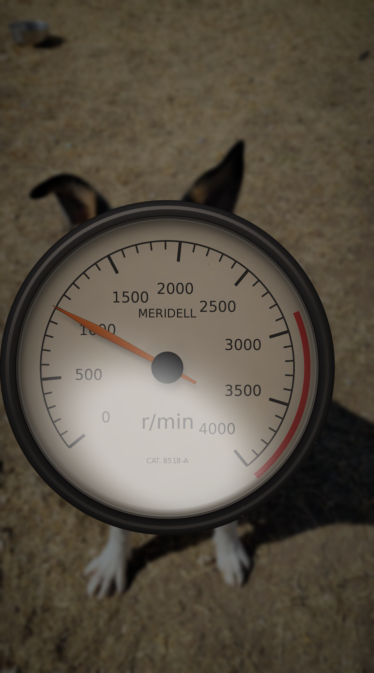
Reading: 1000 rpm
